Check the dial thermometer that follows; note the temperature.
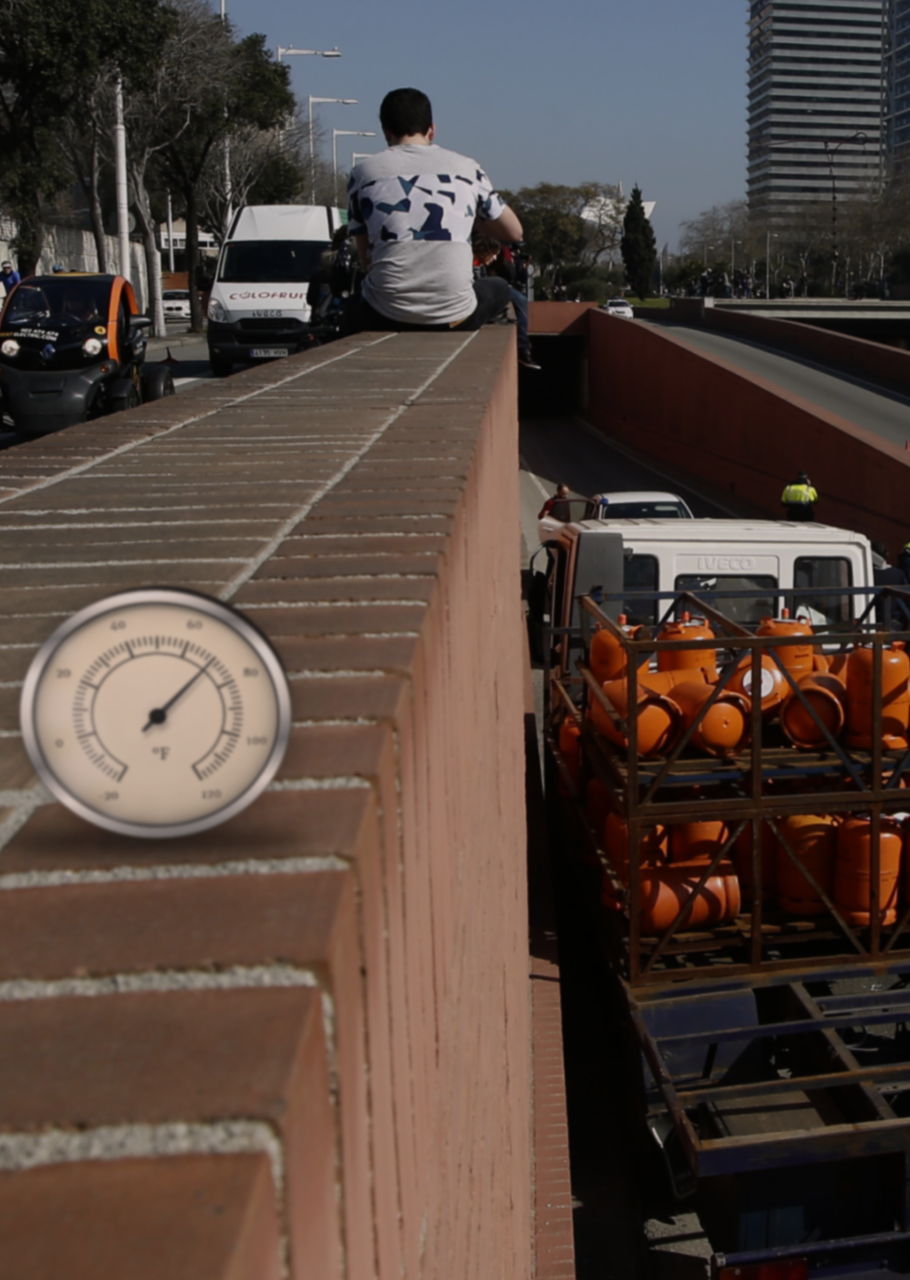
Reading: 70 °F
